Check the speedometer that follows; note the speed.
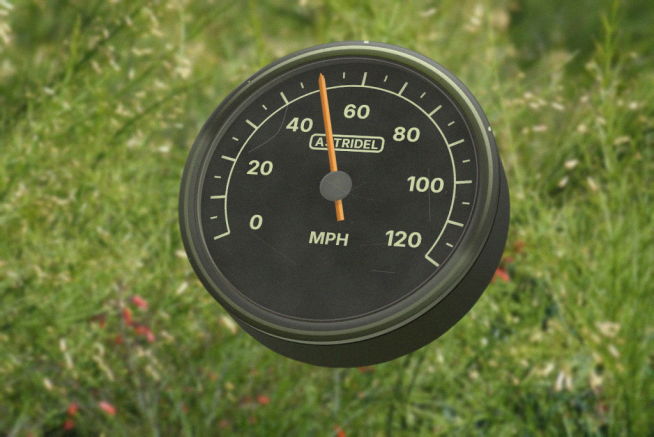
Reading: 50 mph
